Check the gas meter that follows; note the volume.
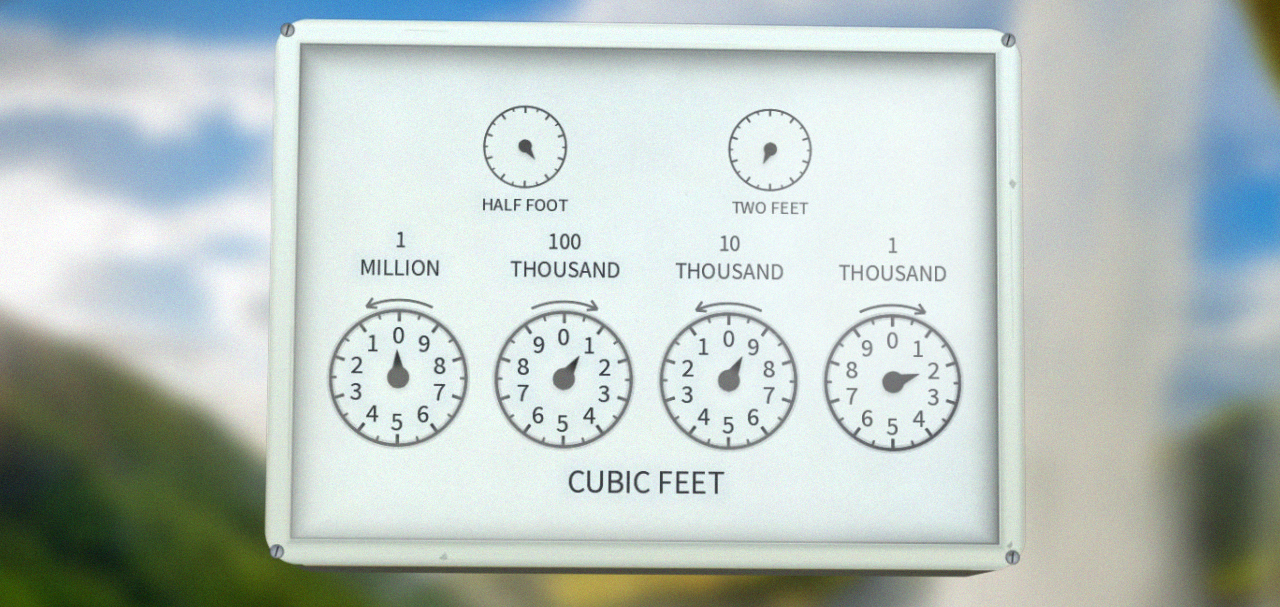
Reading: 9200 ft³
